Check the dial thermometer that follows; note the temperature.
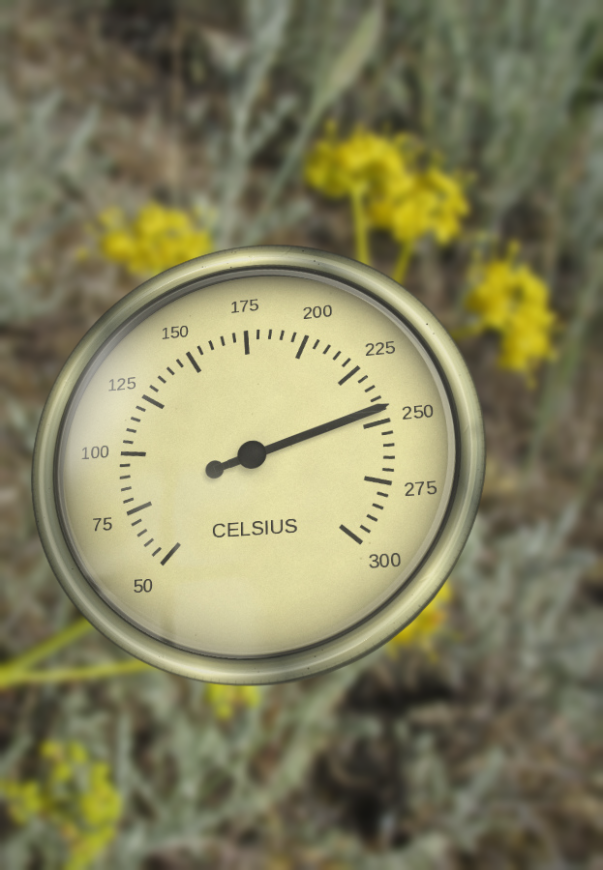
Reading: 245 °C
